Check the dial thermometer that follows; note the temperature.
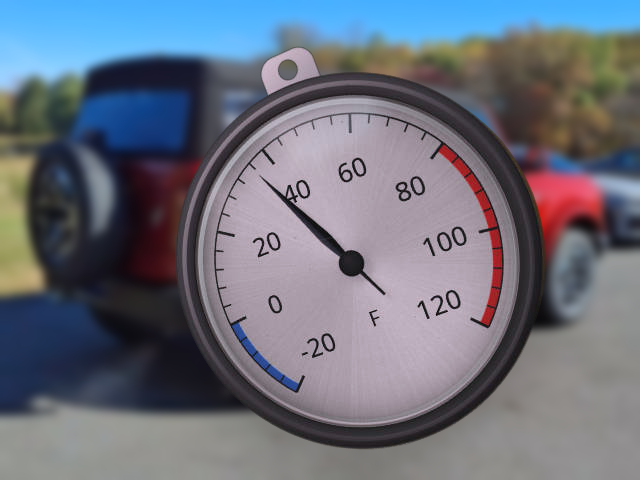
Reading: 36 °F
